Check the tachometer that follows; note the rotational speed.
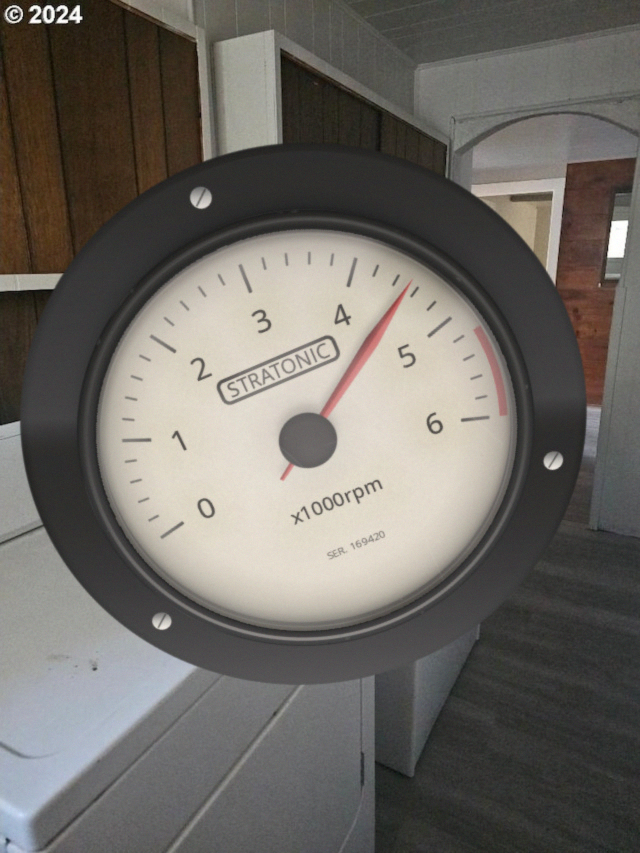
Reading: 4500 rpm
